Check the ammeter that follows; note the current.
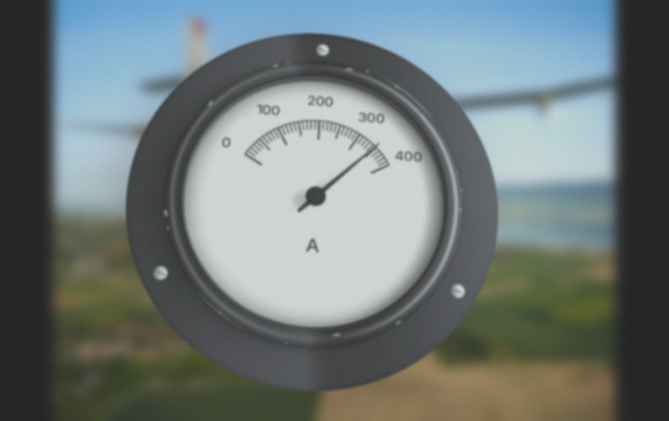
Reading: 350 A
